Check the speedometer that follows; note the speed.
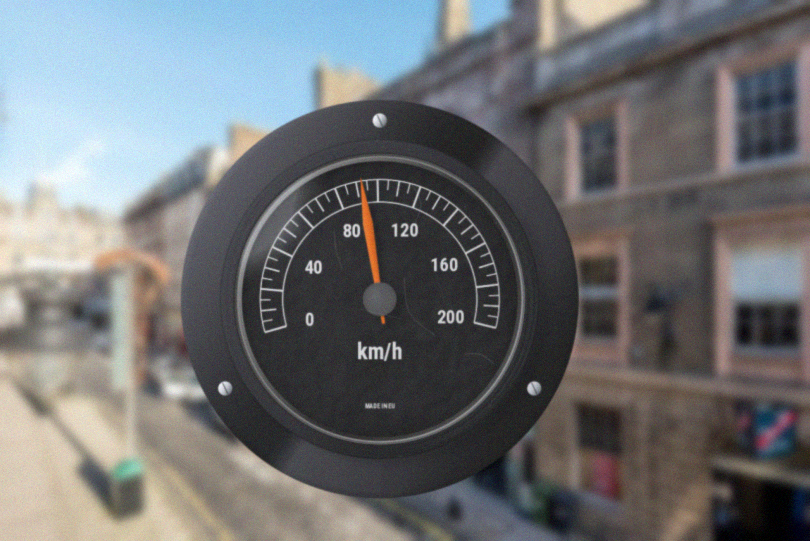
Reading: 92.5 km/h
